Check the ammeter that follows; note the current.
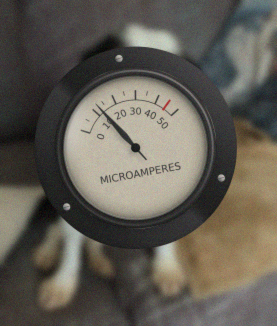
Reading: 12.5 µA
